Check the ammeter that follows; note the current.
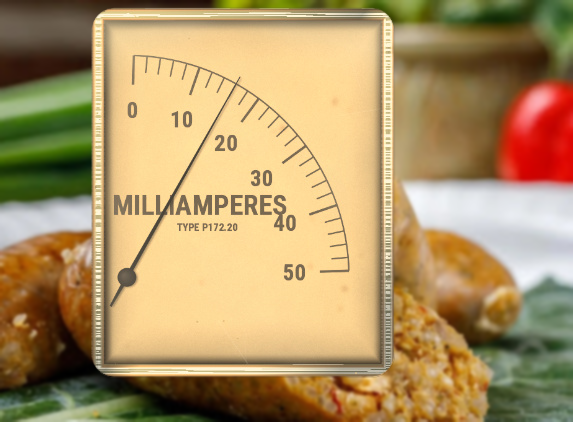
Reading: 16 mA
